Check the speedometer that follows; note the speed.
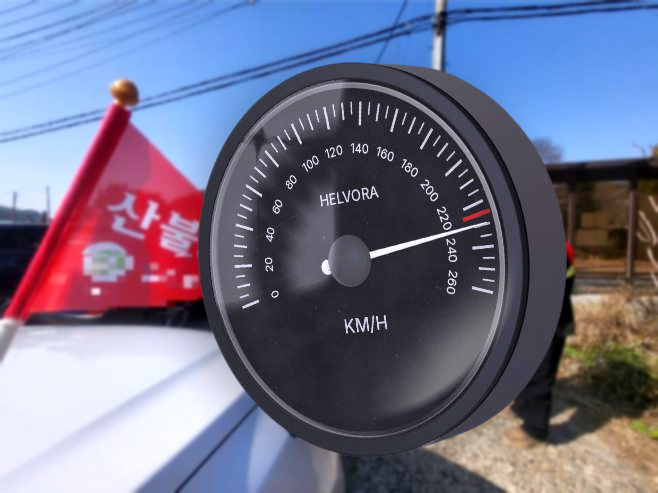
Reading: 230 km/h
